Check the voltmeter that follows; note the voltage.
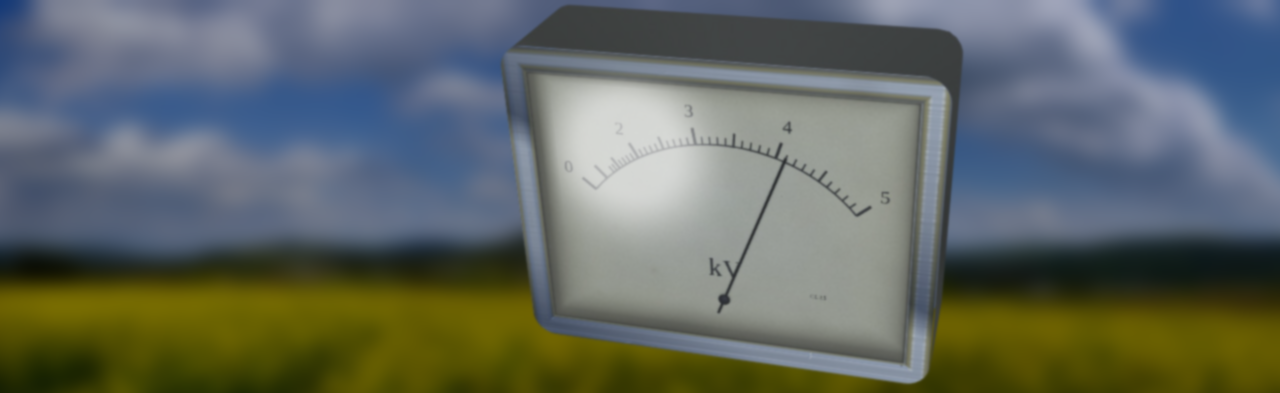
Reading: 4.1 kV
